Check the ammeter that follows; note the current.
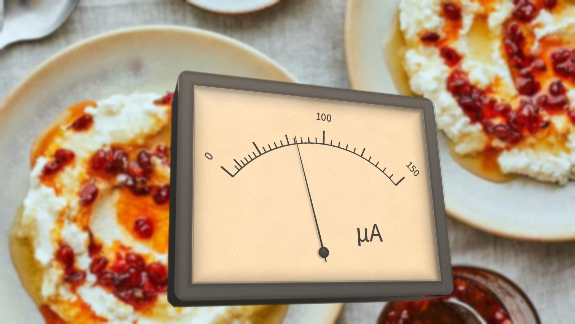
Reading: 80 µA
